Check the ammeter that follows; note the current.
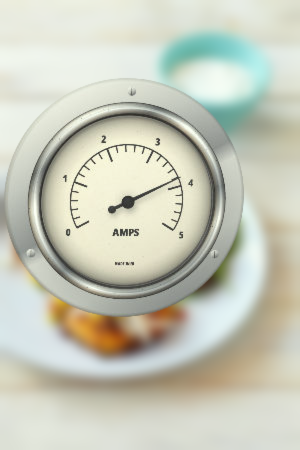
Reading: 3.8 A
